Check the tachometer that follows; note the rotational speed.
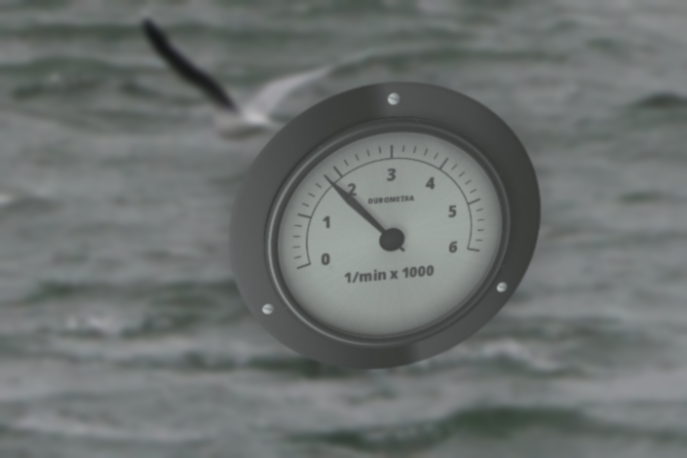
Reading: 1800 rpm
